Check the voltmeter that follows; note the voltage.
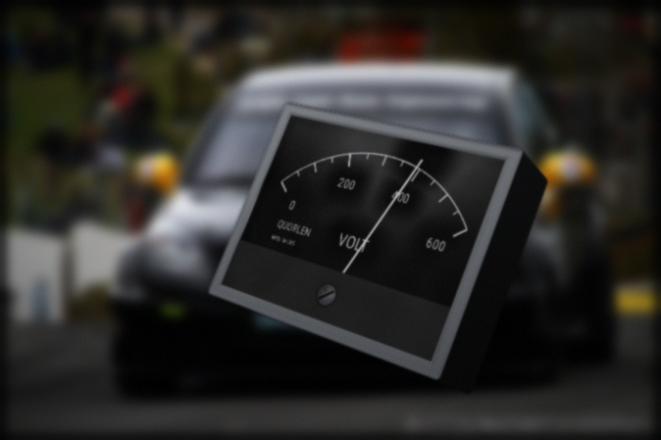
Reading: 400 V
